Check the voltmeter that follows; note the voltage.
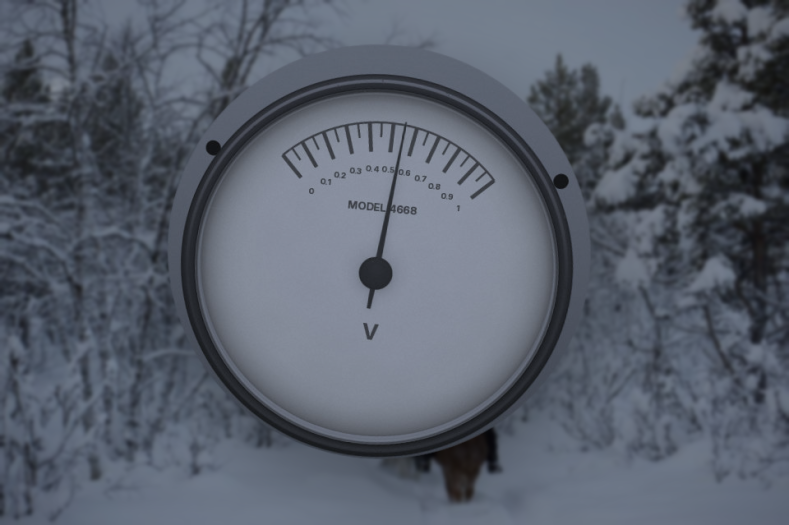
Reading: 0.55 V
